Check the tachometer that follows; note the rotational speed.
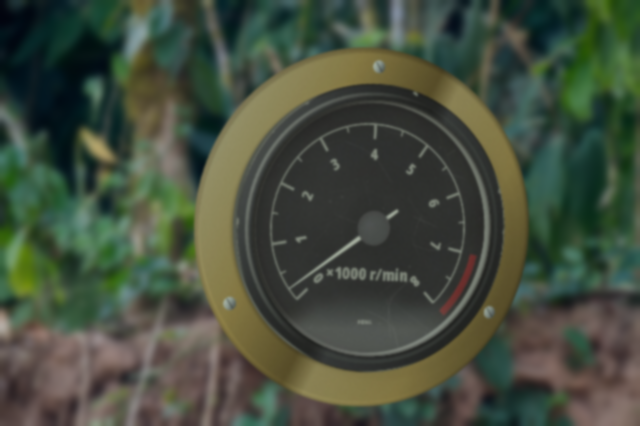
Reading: 250 rpm
